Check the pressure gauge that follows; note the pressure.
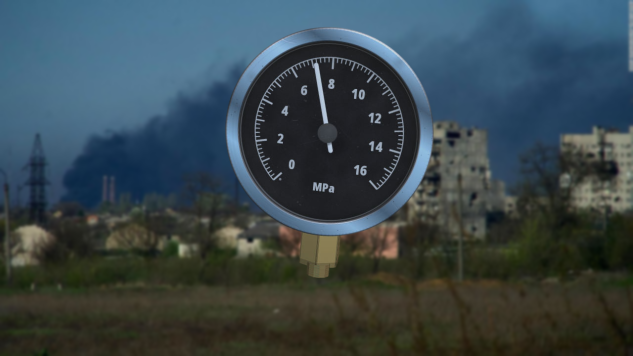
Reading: 7.2 MPa
